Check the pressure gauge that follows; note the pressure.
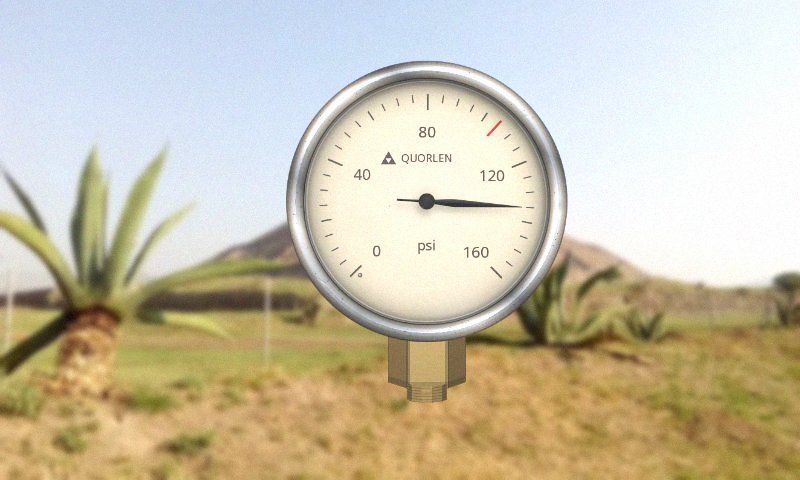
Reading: 135 psi
